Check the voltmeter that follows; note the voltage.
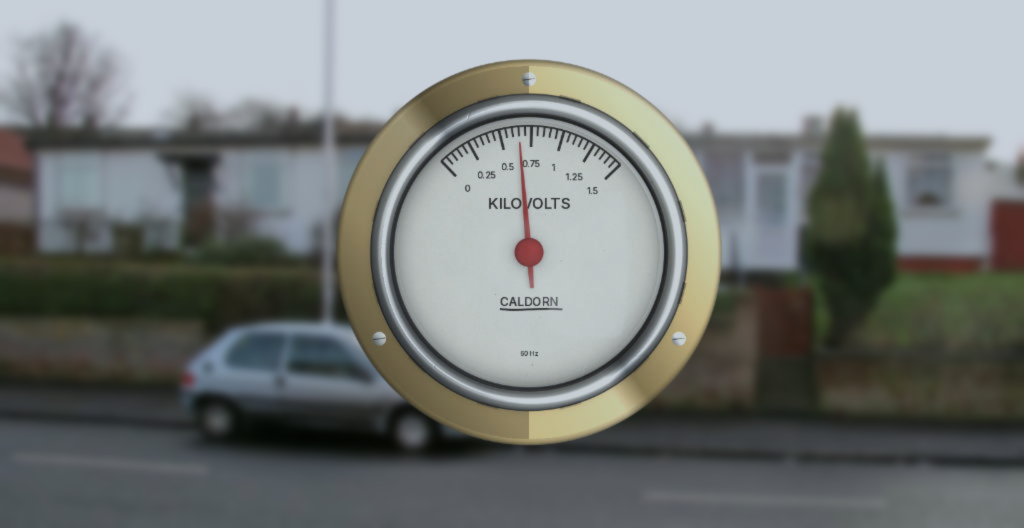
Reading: 0.65 kV
